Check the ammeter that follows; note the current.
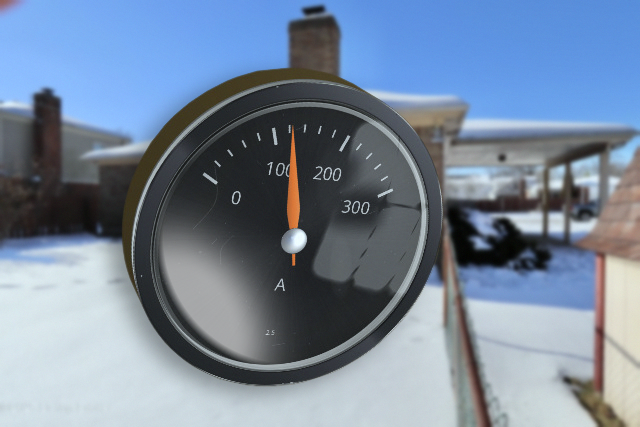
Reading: 120 A
